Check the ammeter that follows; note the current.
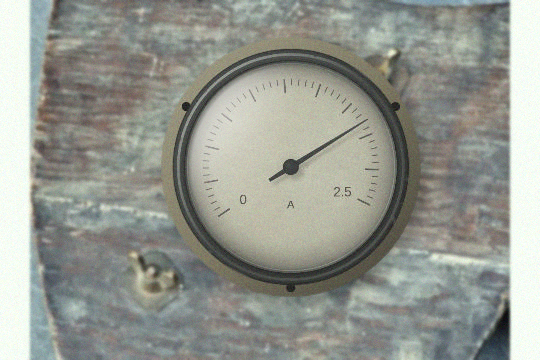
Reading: 1.9 A
